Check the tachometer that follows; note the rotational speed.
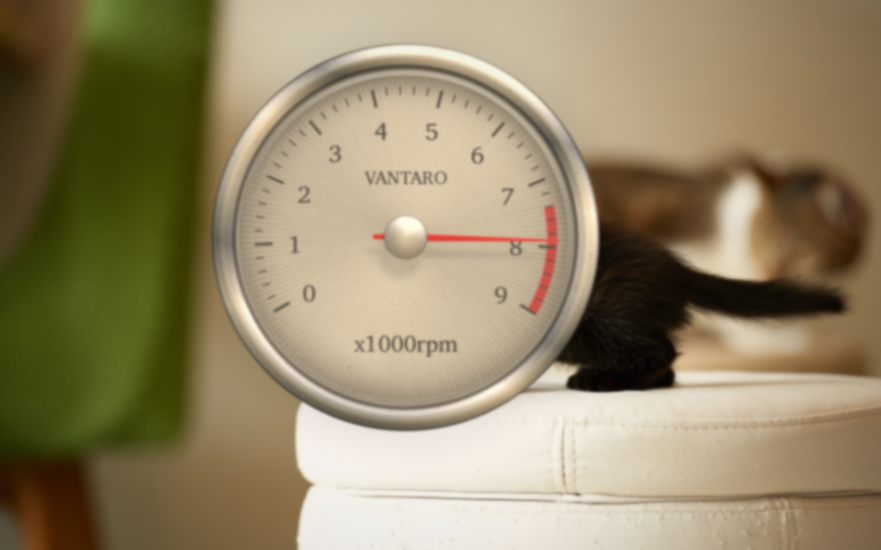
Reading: 7900 rpm
